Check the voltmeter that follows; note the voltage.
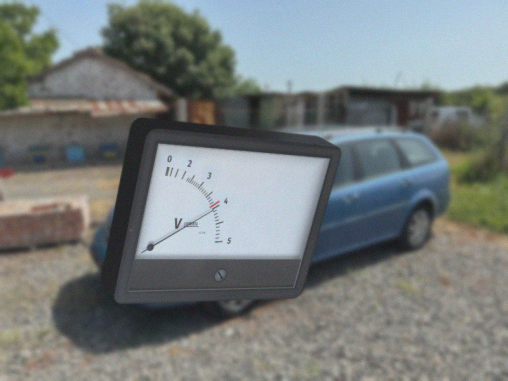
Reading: 4 V
